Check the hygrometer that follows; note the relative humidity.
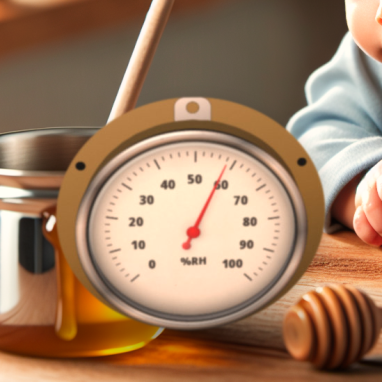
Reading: 58 %
